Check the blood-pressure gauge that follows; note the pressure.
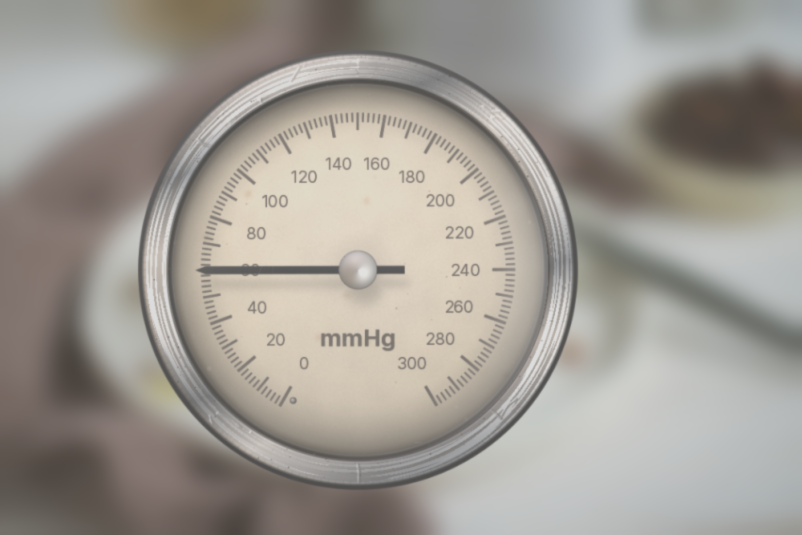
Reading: 60 mmHg
